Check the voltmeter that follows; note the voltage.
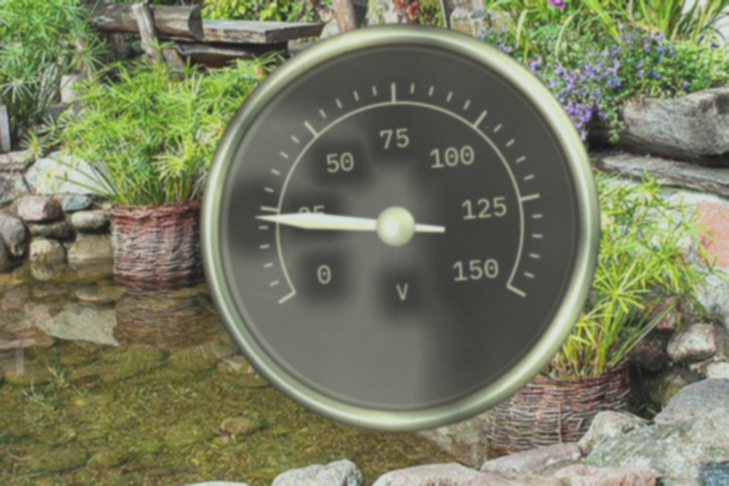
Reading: 22.5 V
